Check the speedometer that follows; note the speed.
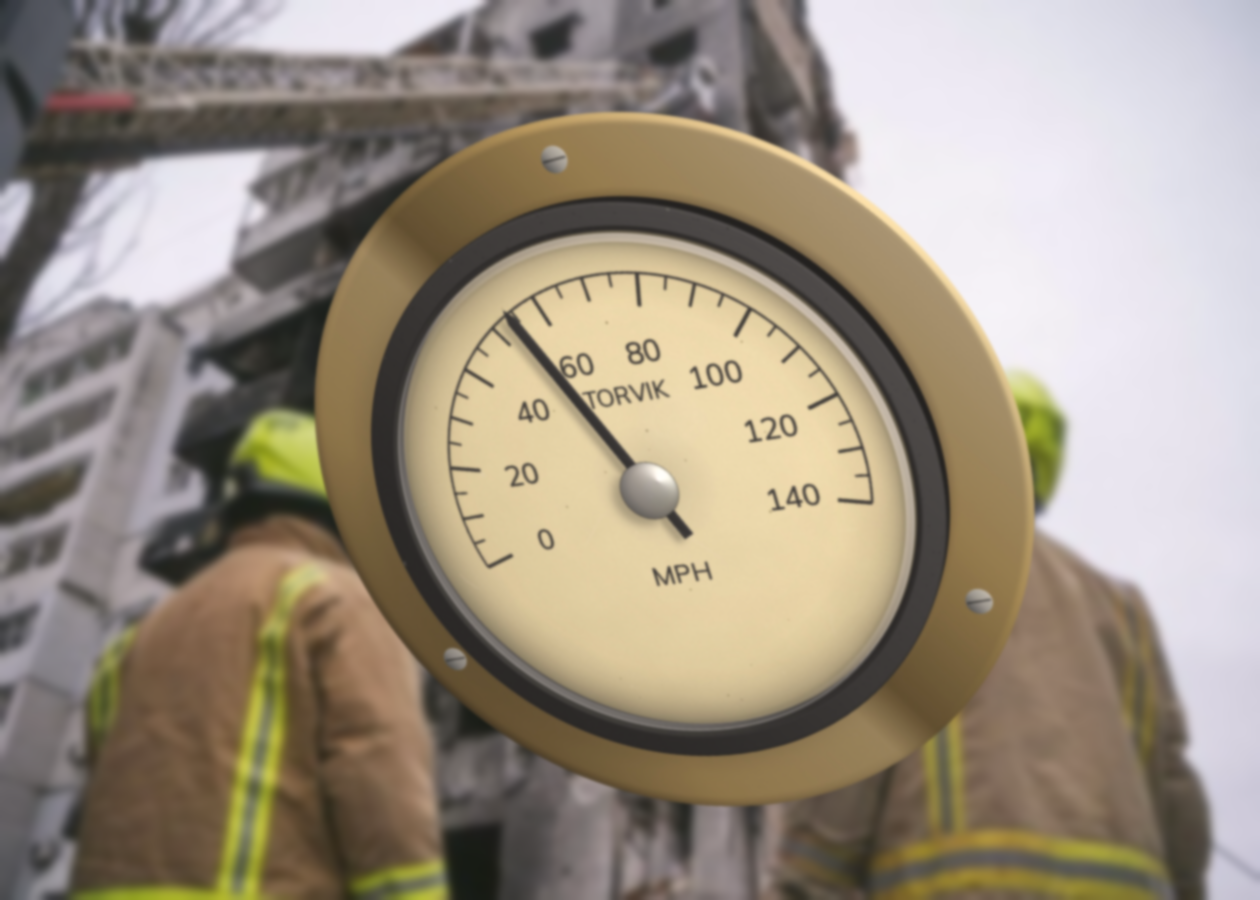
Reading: 55 mph
